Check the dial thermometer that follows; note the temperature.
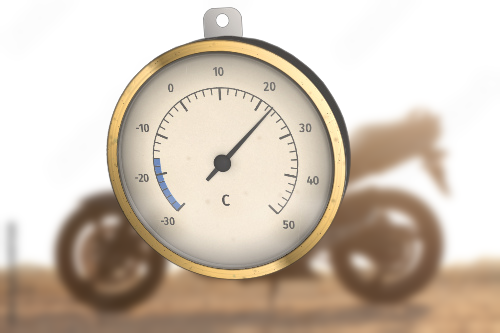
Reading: 23 °C
